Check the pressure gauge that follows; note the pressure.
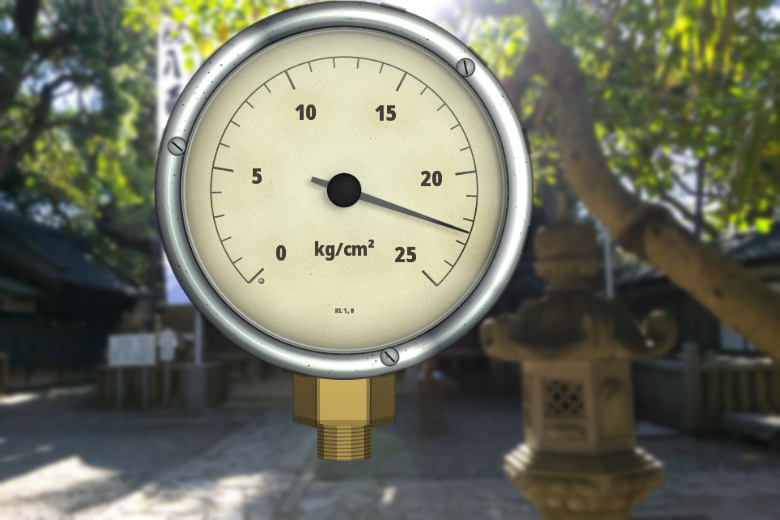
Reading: 22.5 kg/cm²
